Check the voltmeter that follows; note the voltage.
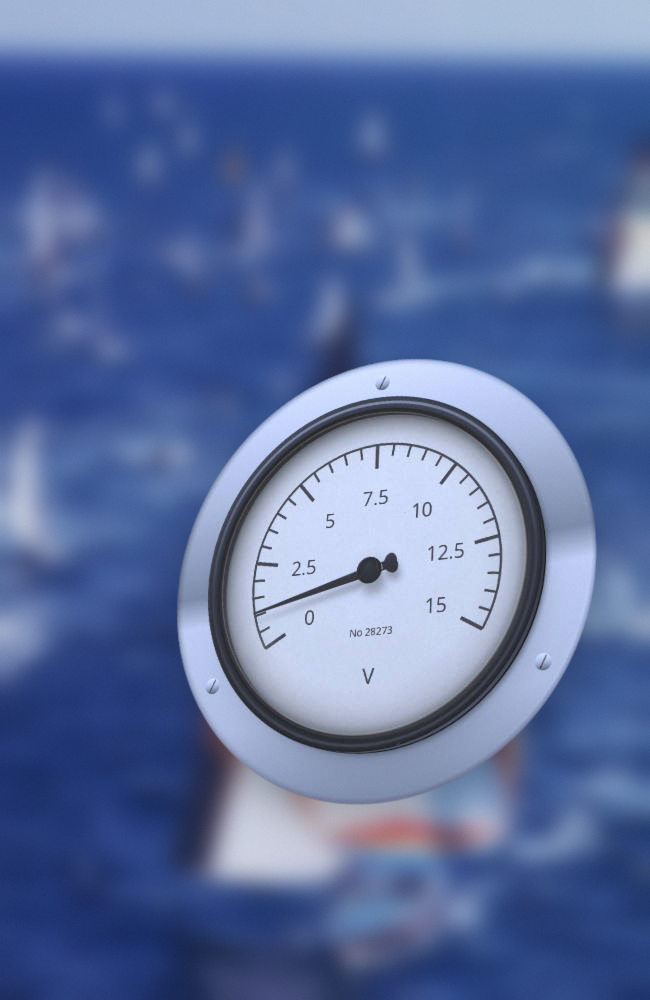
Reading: 1 V
